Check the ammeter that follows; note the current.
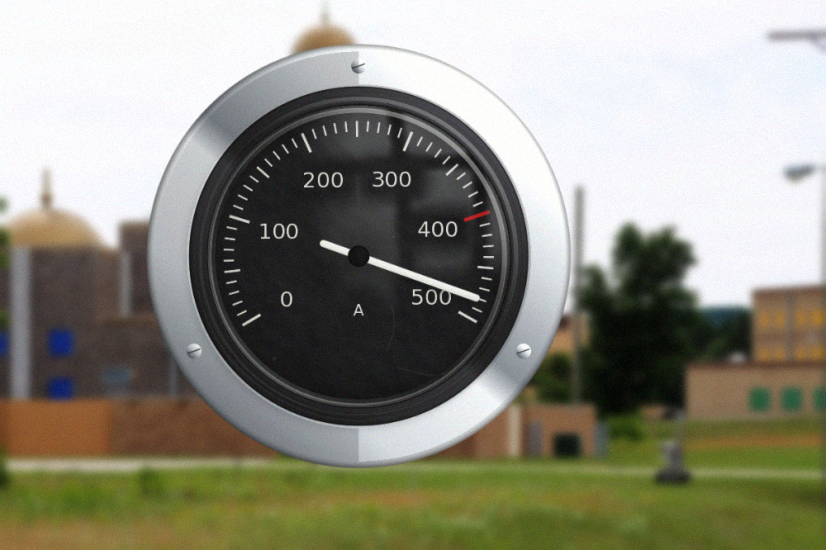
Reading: 480 A
